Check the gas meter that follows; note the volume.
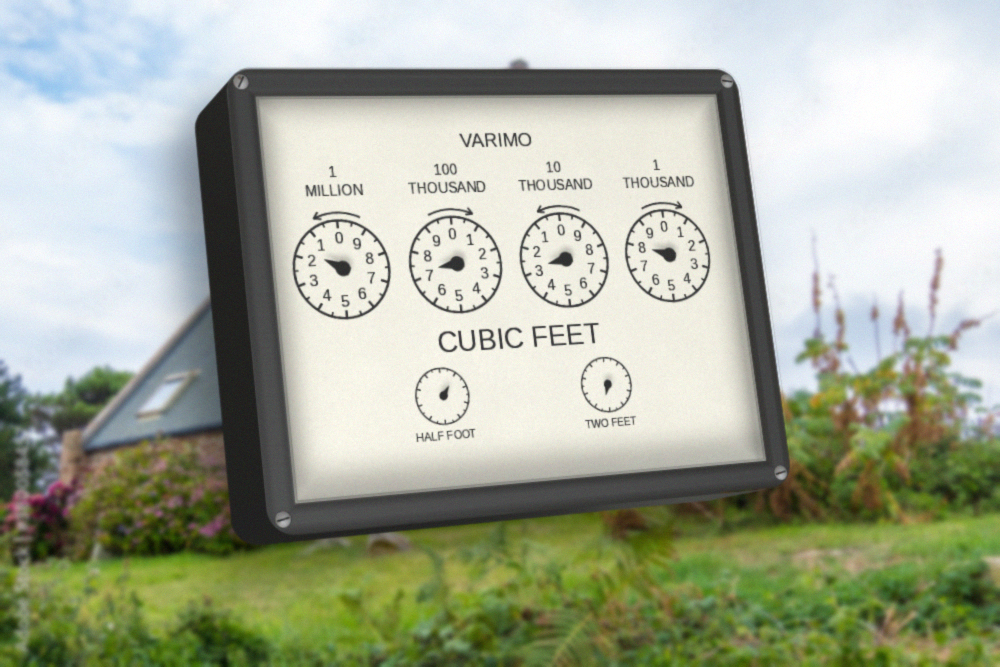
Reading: 172800 ft³
